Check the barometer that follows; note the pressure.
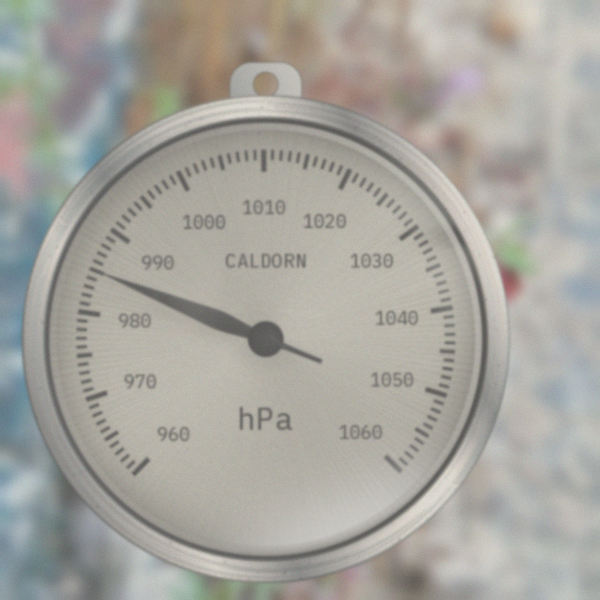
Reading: 985 hPa
